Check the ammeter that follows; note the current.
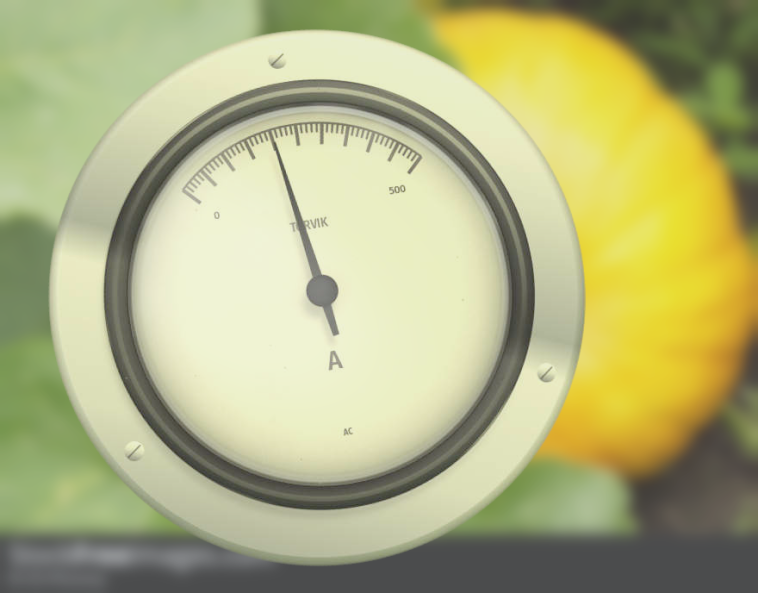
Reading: 200 A
